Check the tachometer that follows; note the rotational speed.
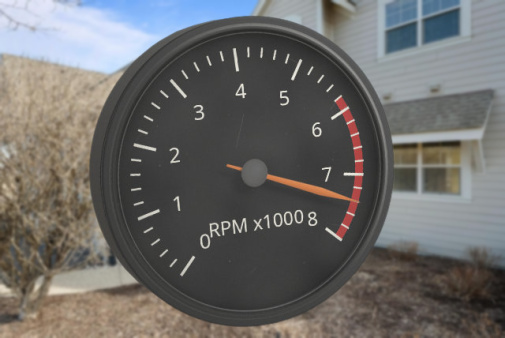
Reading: 7400 rpm
